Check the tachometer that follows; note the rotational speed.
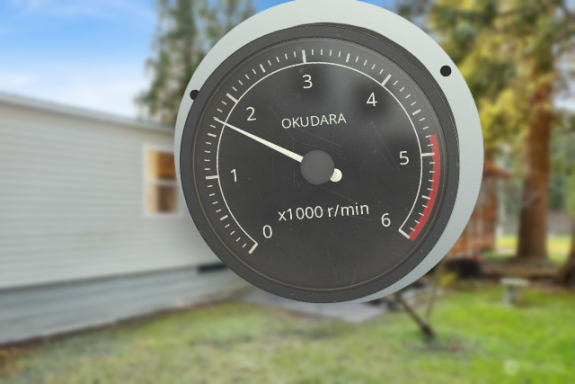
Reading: 1700 rpm
